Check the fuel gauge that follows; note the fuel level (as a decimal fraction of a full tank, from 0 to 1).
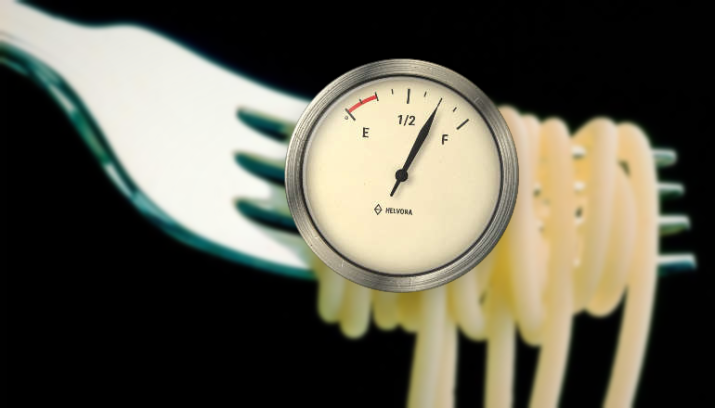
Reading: 0.75
